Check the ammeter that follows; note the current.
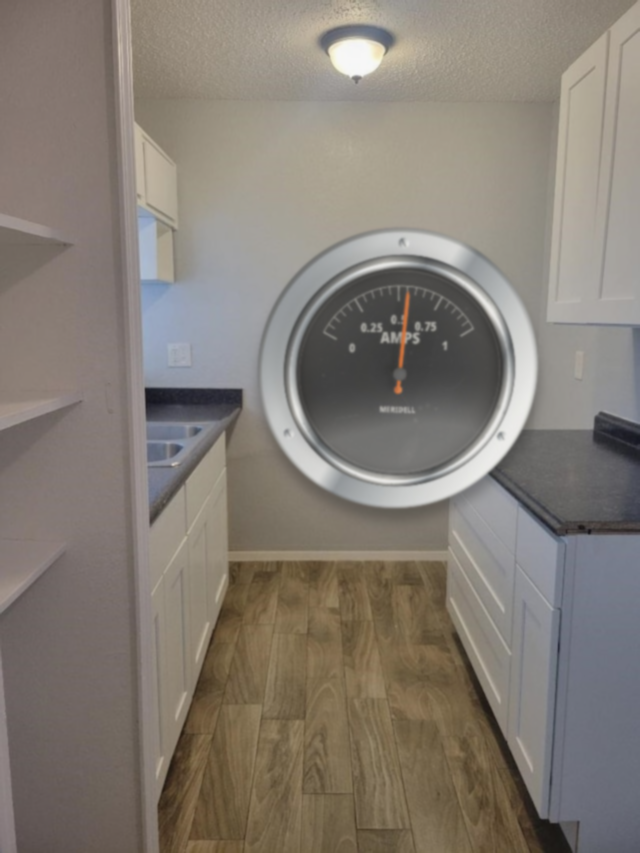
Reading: 0.55 A
